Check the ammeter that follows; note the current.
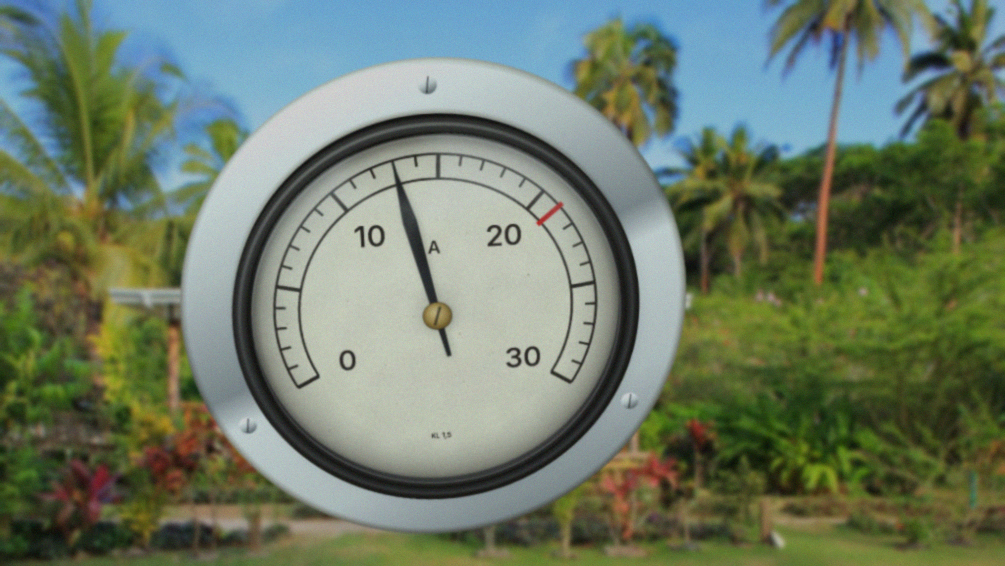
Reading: 13 A
